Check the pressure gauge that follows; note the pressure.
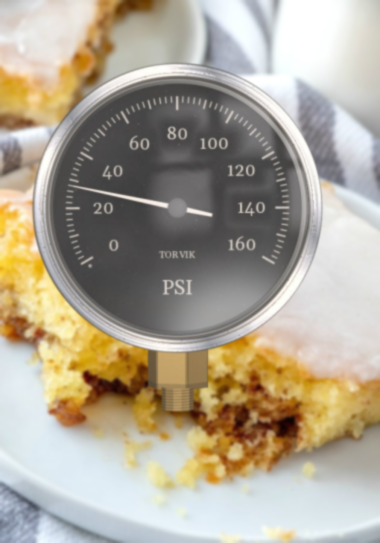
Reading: 28 psi
